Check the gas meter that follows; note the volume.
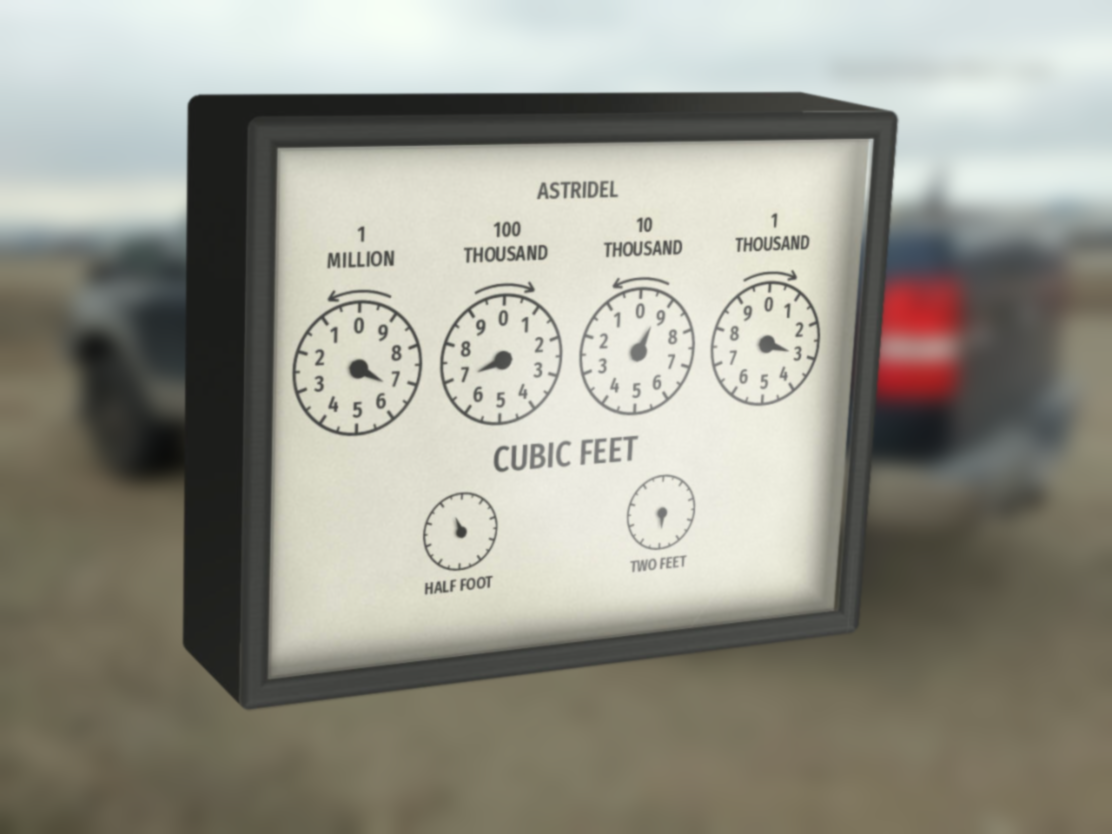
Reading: 669300 ft³
